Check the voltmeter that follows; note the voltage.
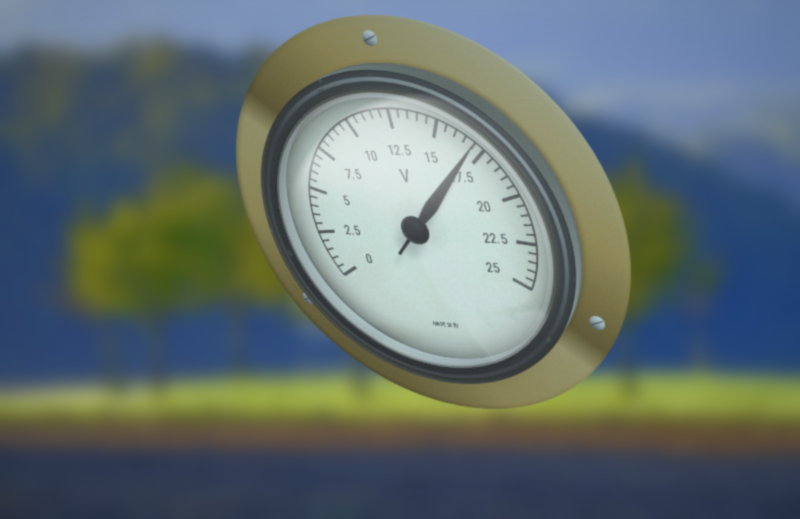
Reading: 17 V
